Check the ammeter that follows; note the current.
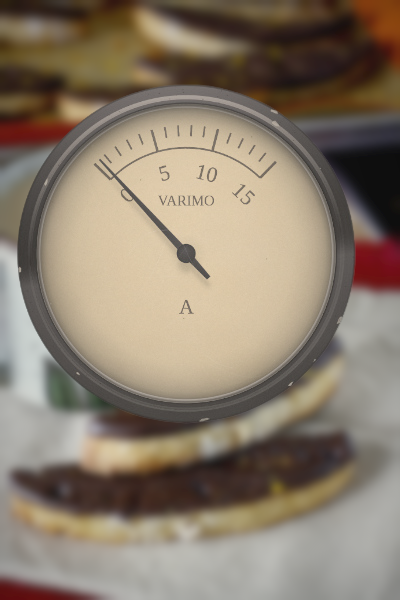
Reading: 0.5 A
